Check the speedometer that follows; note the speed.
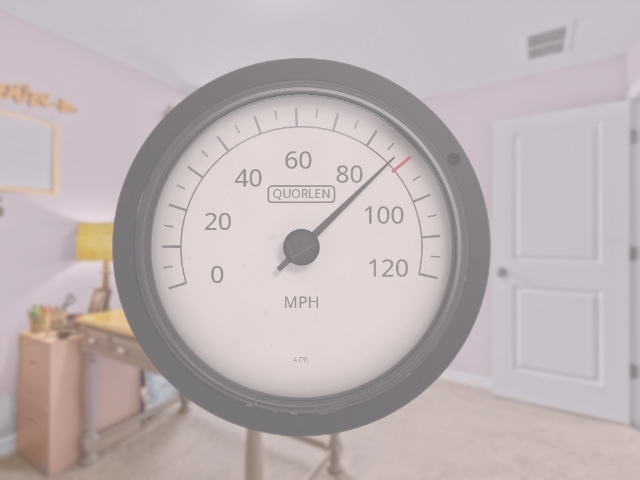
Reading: 87.5 mph
